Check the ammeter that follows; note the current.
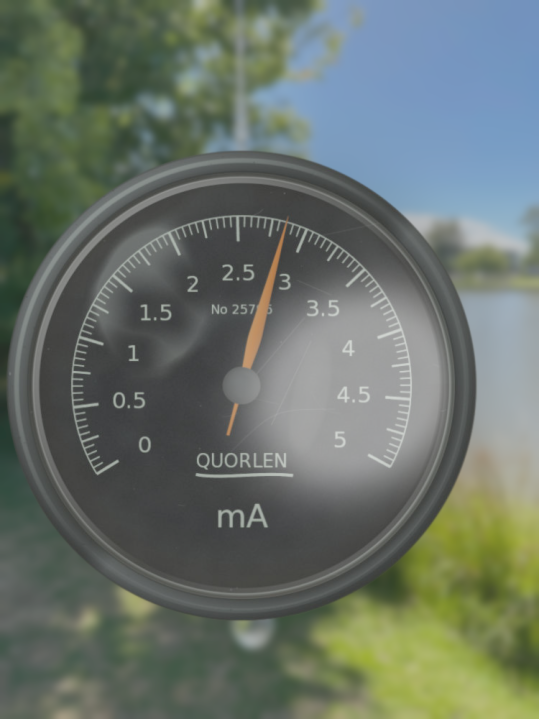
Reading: 2.85 mA
